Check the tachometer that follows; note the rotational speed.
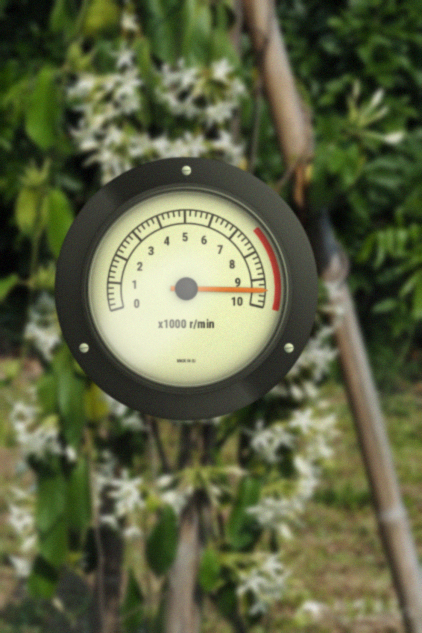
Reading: 9400 rpm
